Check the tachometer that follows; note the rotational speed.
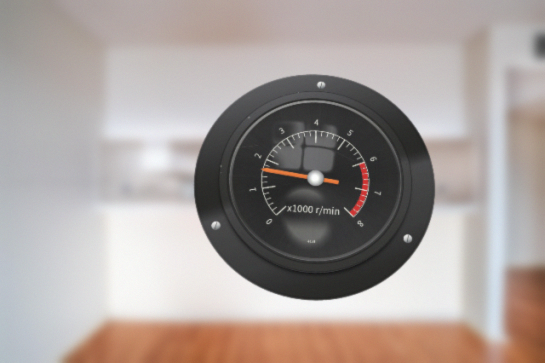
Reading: 1600 rpm
